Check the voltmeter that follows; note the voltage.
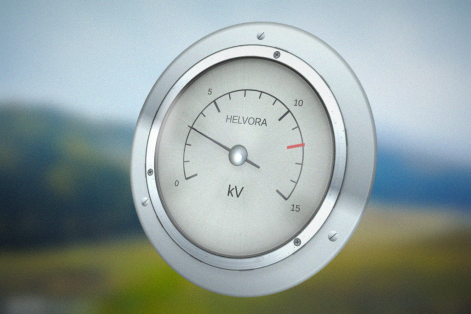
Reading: 3 kV
